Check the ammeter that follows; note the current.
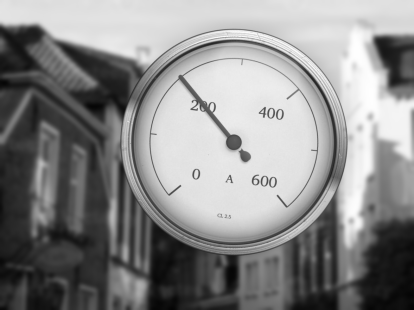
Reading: 200 A
